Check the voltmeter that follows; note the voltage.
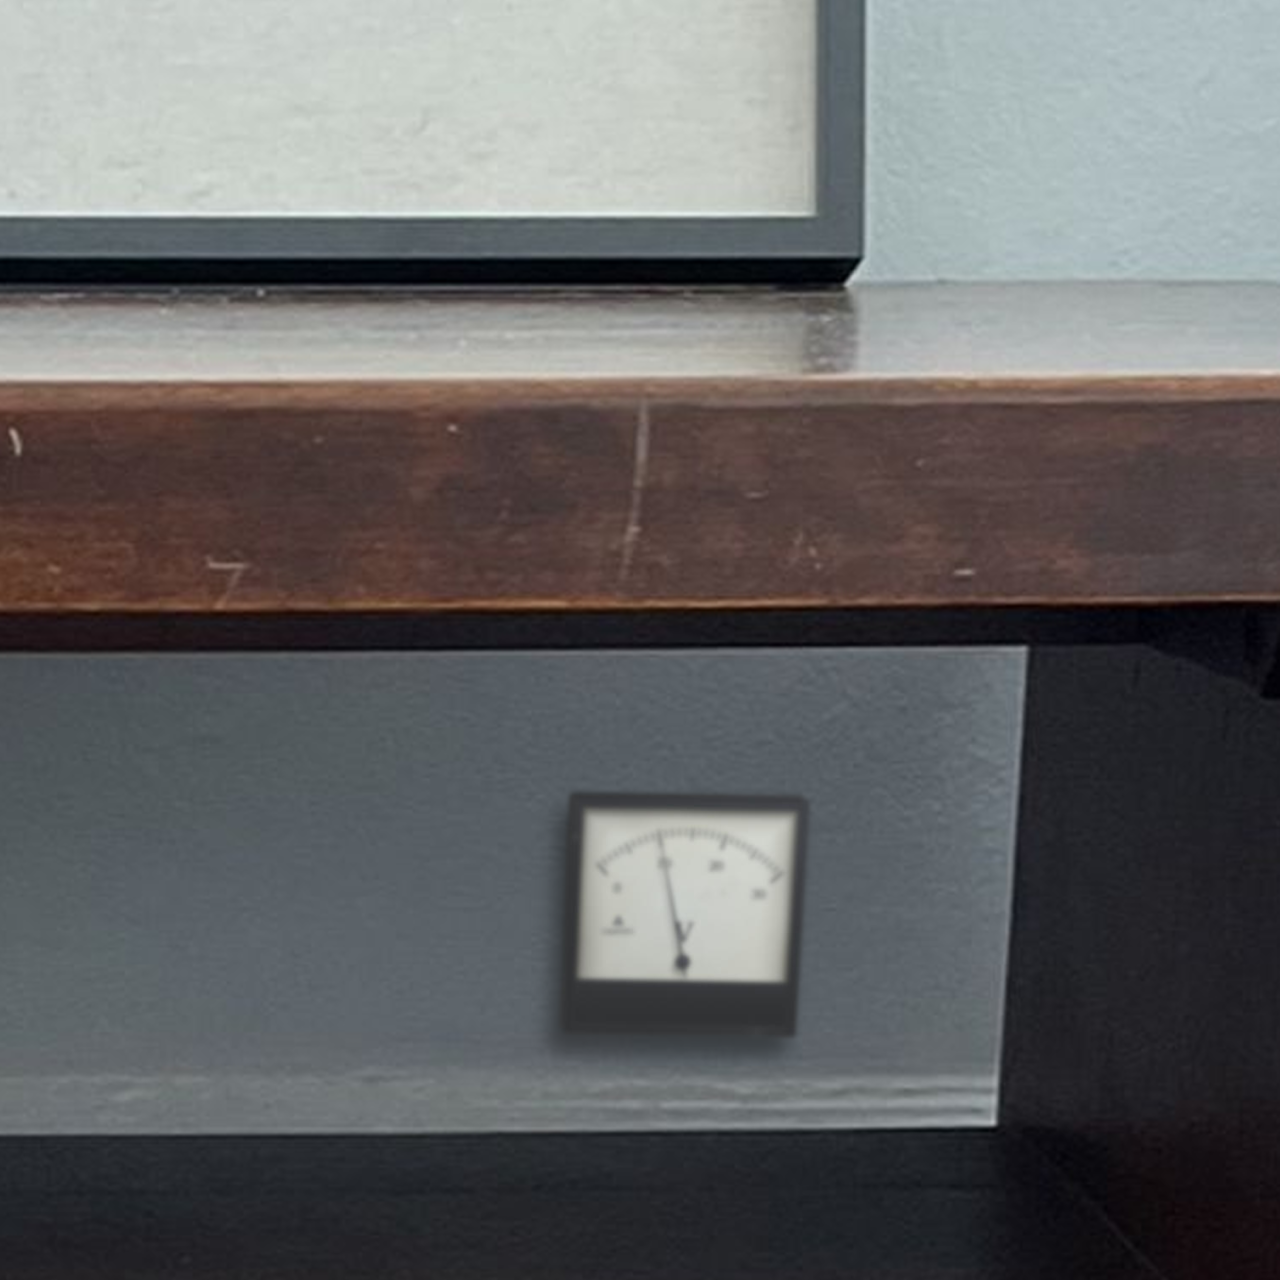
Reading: 10 V
